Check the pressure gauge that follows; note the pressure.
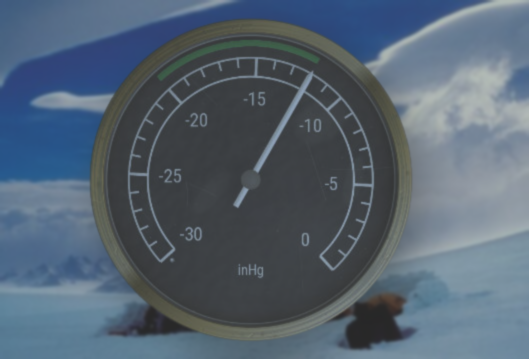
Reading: -12 inHg
